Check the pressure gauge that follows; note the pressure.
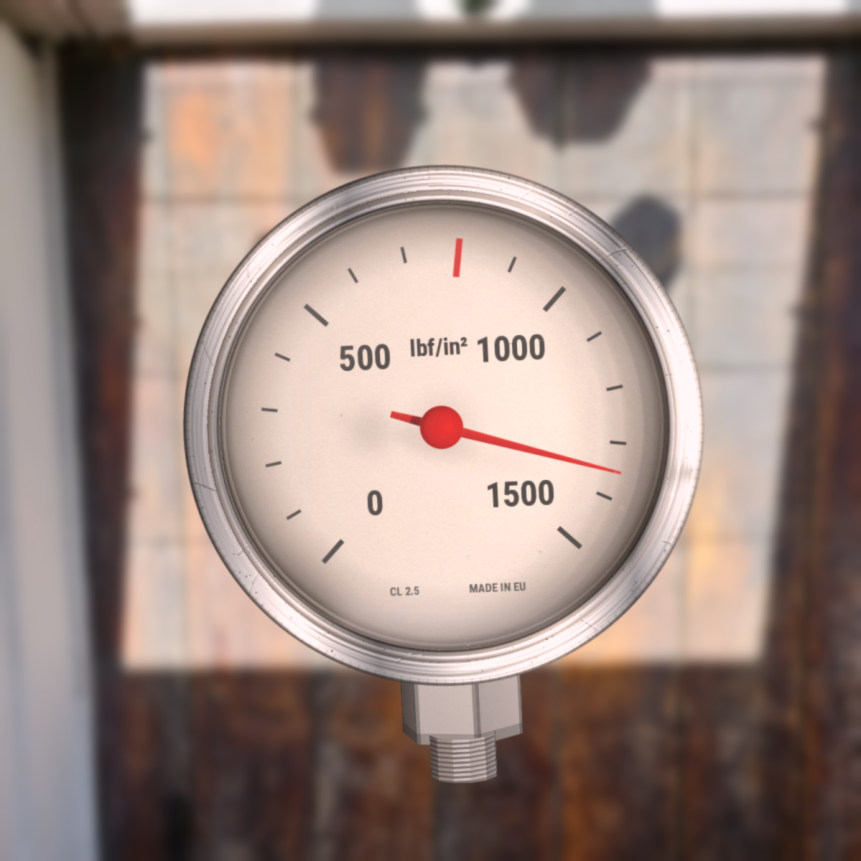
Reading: 1350 psi
